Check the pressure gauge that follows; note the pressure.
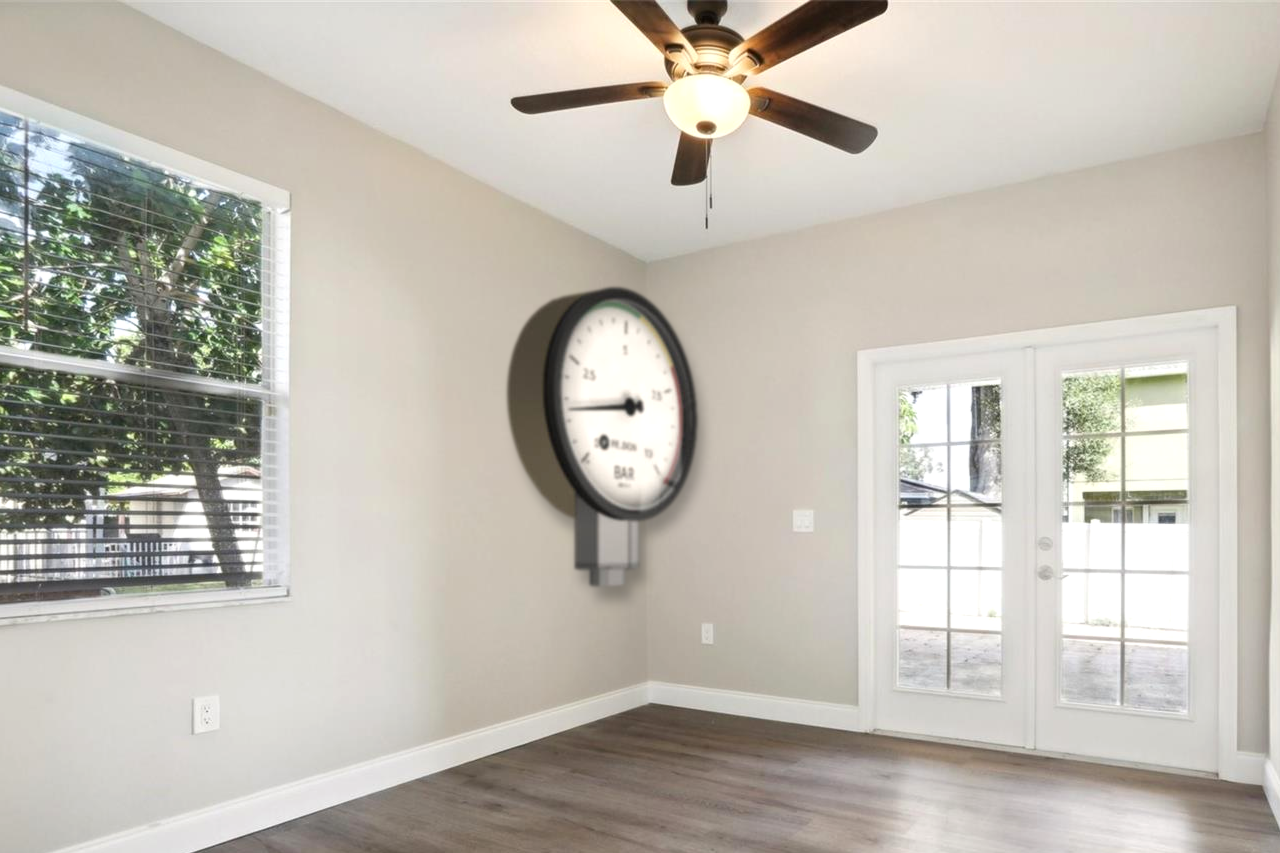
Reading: 1.25 bar
